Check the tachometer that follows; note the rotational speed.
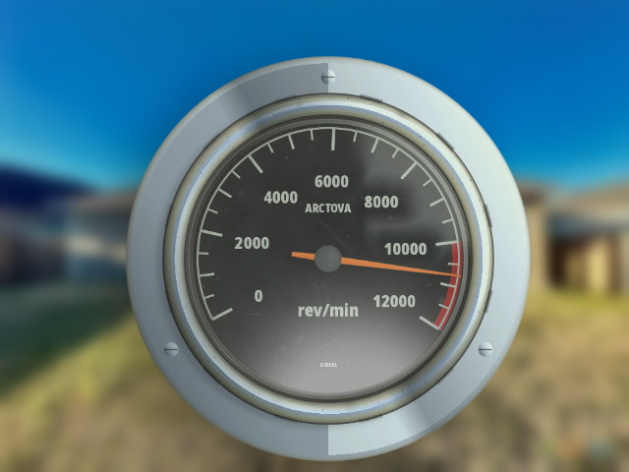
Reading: 10750 rpm
